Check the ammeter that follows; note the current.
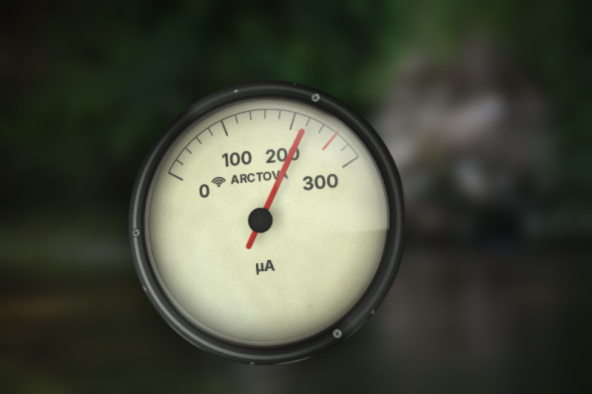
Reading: 220 µA
